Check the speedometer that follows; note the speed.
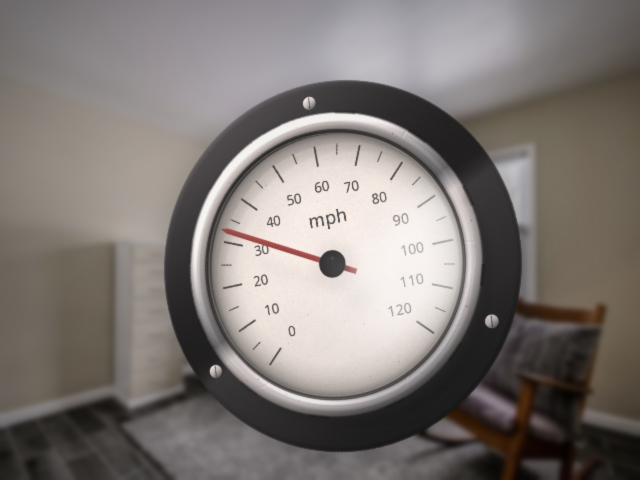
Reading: 32.5 mph
